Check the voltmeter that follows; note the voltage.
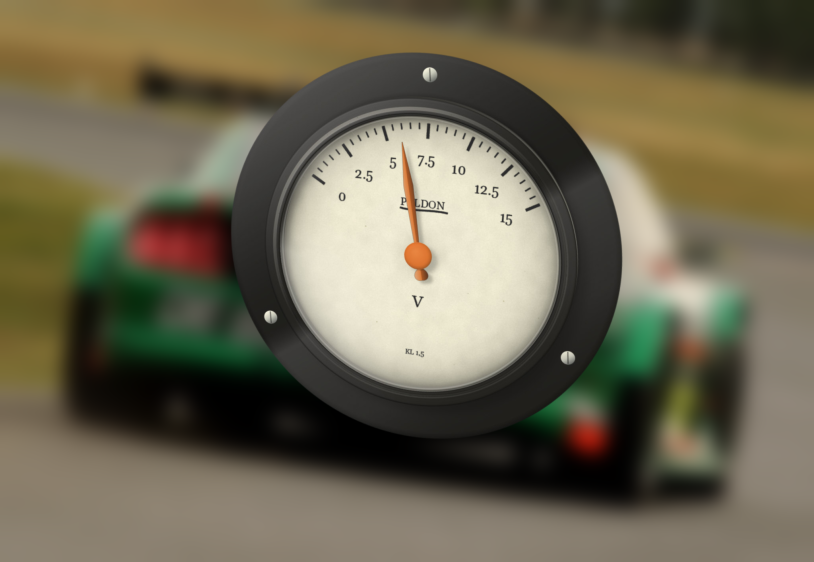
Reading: 6 V
